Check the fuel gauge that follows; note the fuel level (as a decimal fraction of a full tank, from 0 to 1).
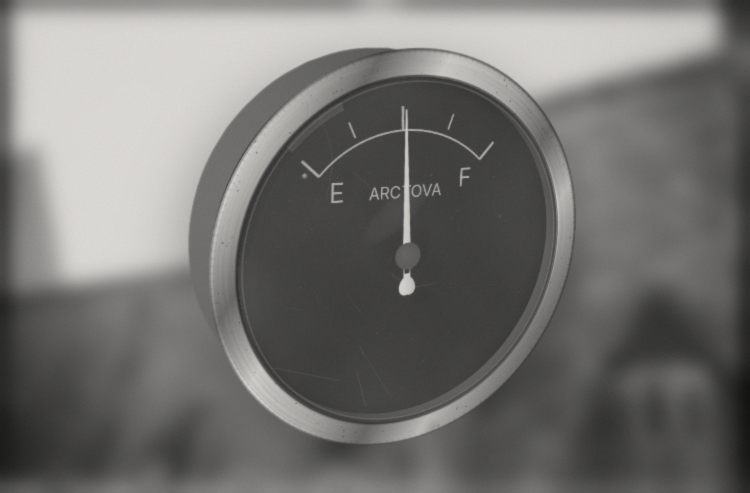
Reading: 0.5
